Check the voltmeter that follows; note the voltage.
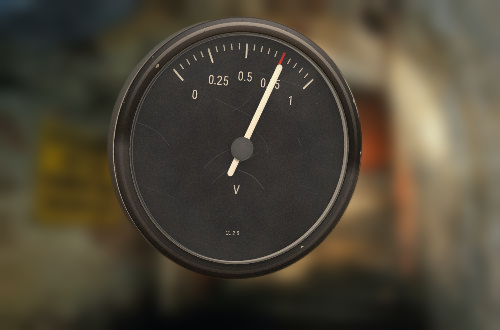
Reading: 0.75 V
